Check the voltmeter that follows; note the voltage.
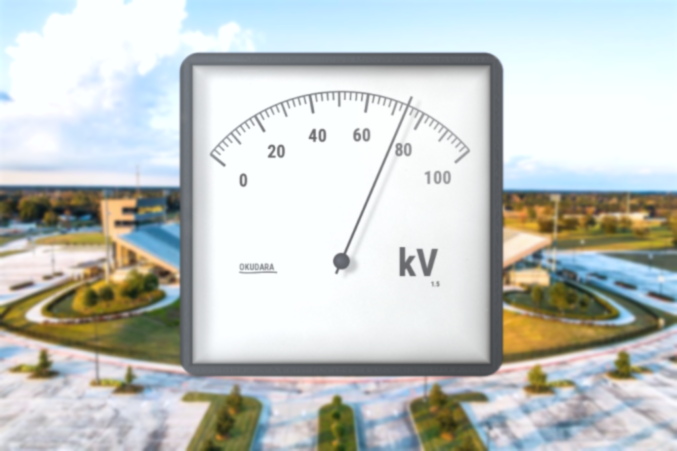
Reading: 74 kV
